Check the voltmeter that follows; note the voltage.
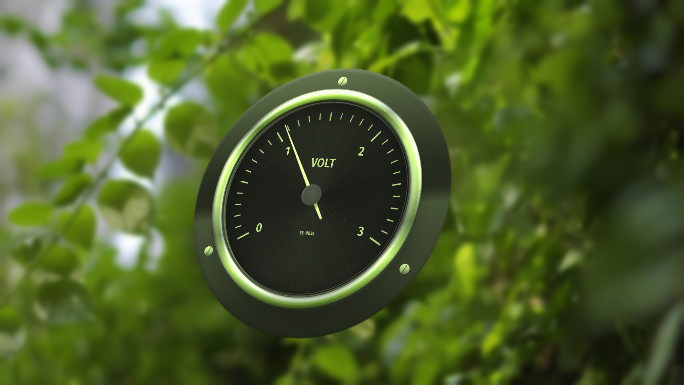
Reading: 1.1 V
